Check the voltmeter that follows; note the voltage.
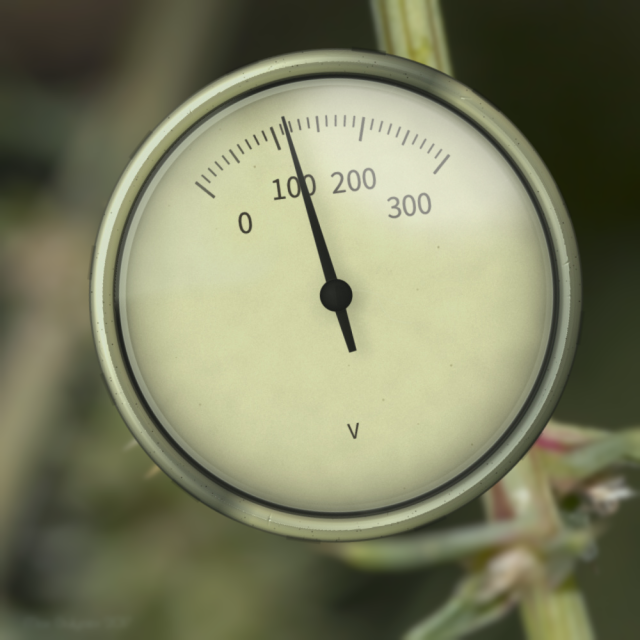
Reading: 115 V
